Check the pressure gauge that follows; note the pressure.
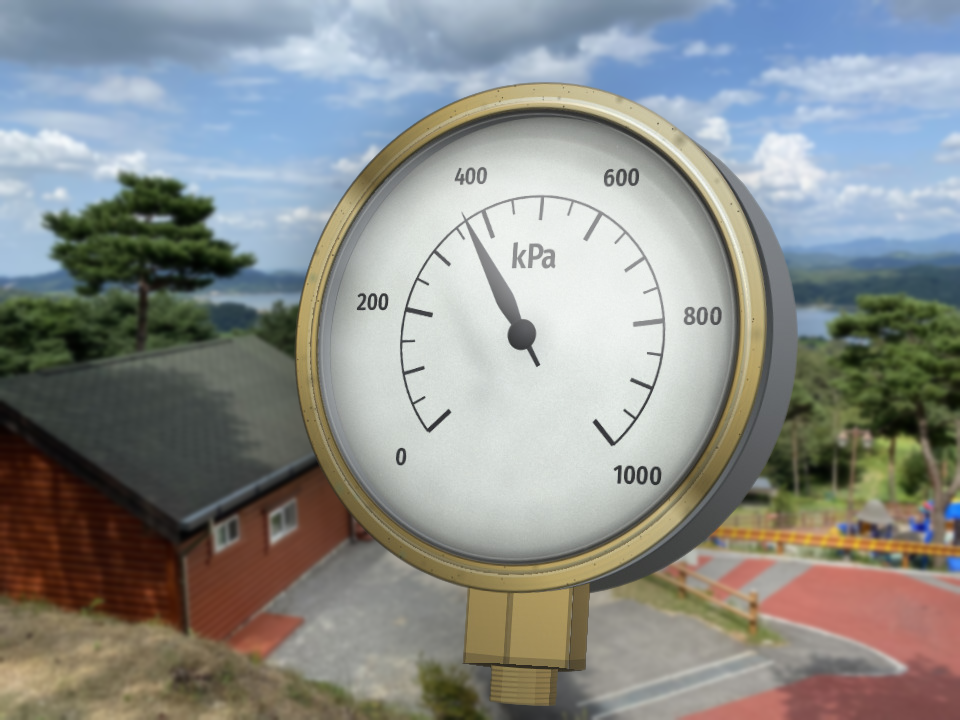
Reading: 375 kPa
